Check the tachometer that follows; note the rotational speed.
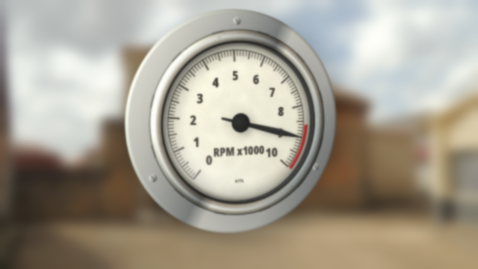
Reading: 9000 rpm
